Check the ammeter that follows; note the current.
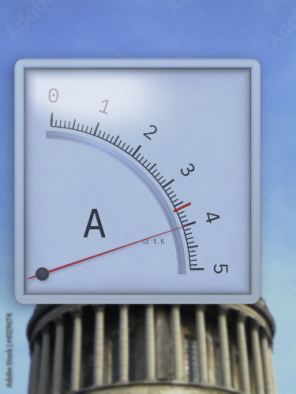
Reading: 4 A
